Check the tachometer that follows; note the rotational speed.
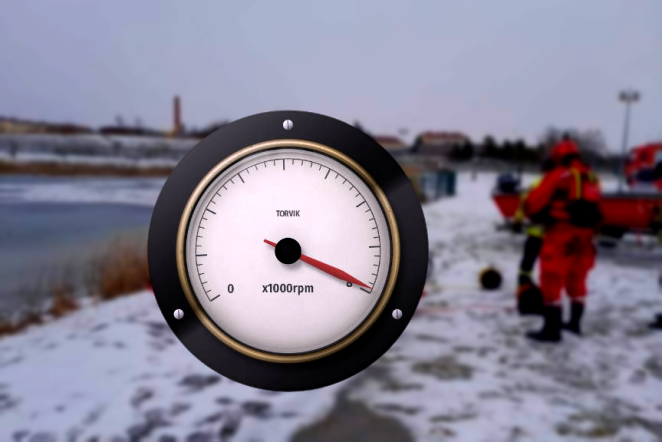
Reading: 7900 rpm
